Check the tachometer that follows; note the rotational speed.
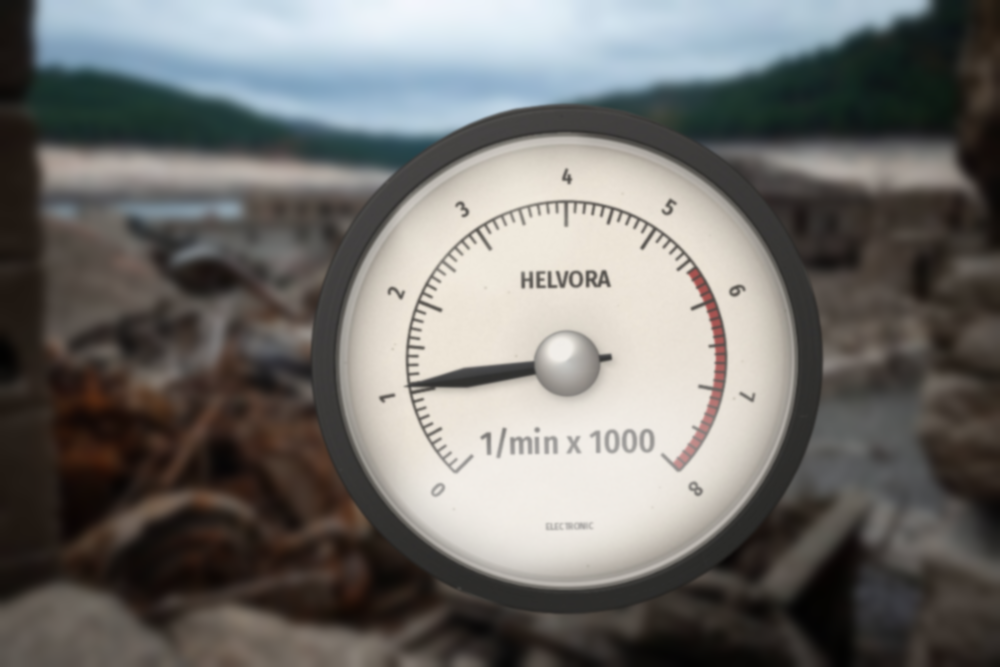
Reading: 1100 rpm
